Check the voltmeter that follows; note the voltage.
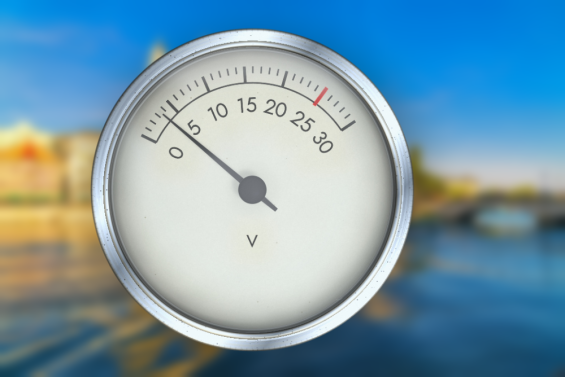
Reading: 3.5 V
